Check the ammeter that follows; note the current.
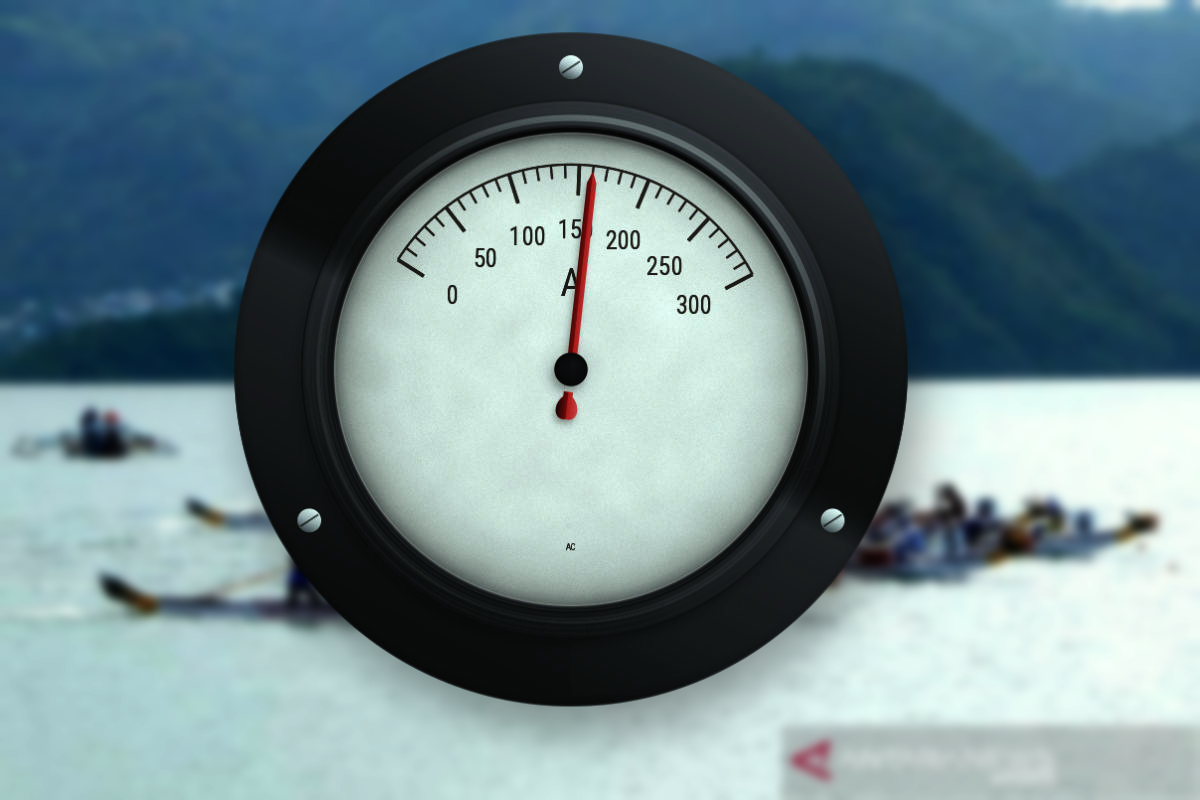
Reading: 160 A
